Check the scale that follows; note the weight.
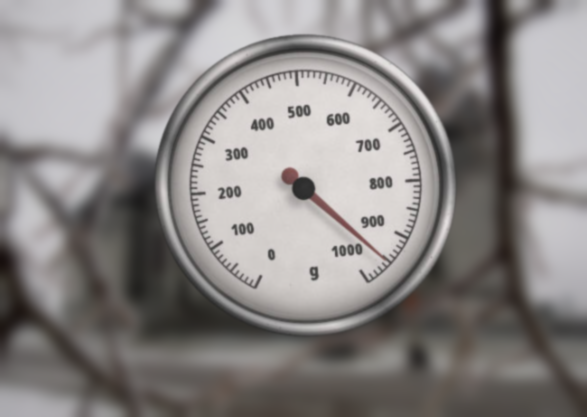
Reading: 950 g
